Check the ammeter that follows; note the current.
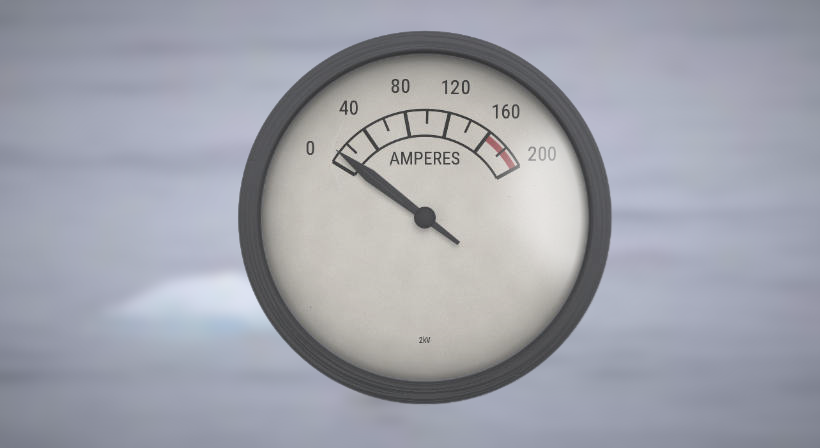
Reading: 10 A
